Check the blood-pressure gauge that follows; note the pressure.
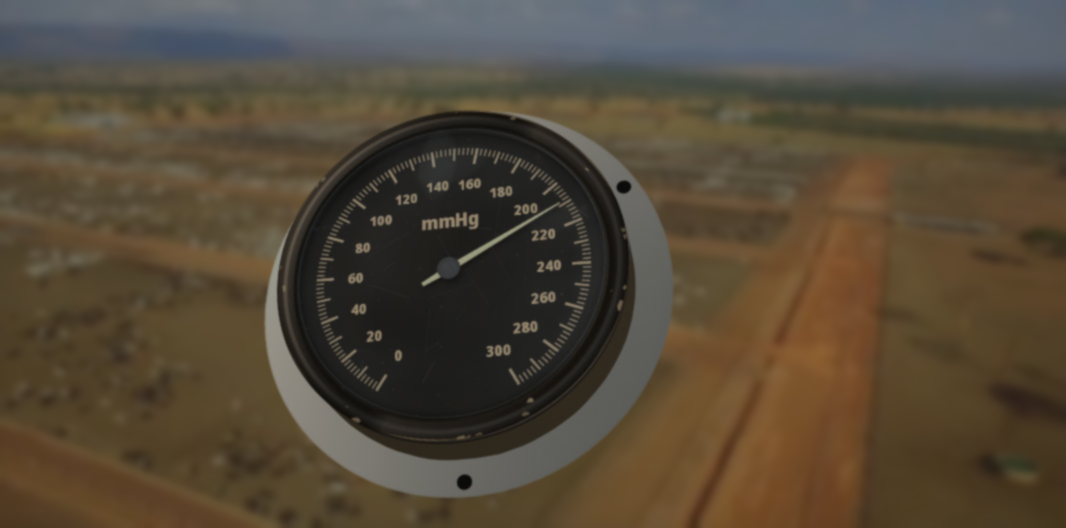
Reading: 210 mmHg
